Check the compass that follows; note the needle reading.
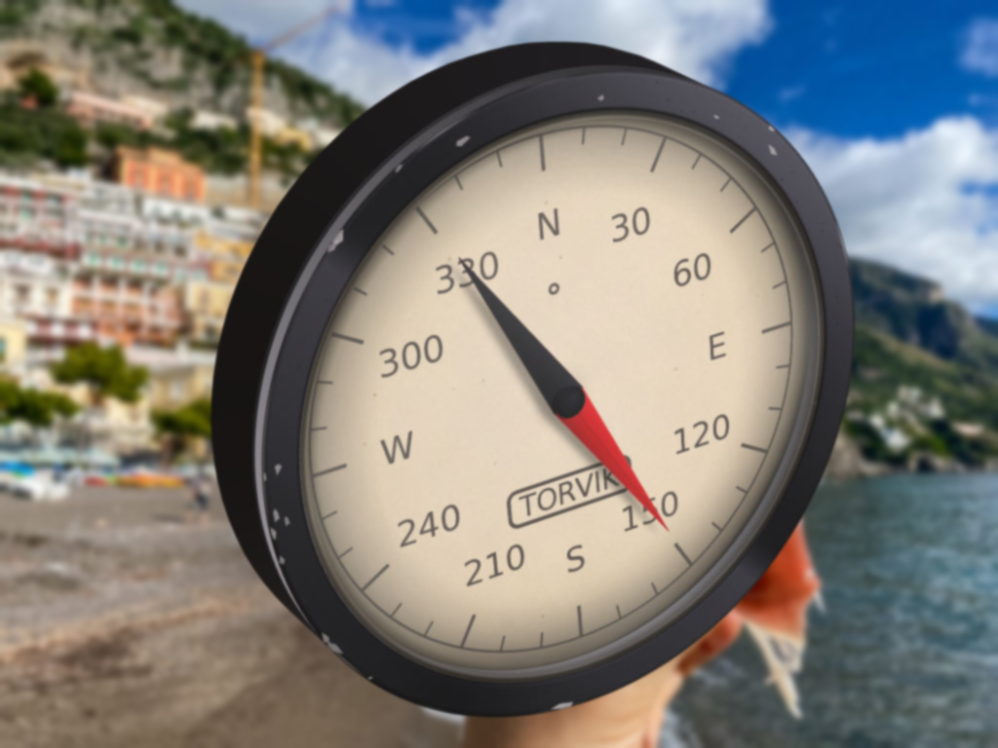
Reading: 150 °
